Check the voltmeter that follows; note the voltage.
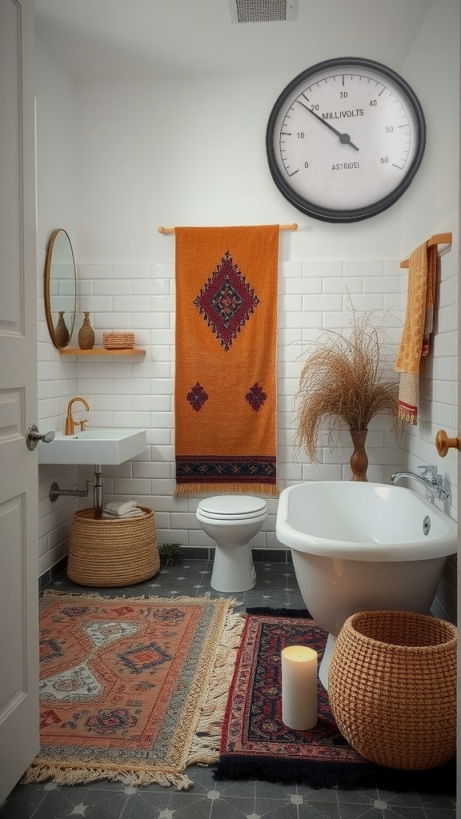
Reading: 18 mV
